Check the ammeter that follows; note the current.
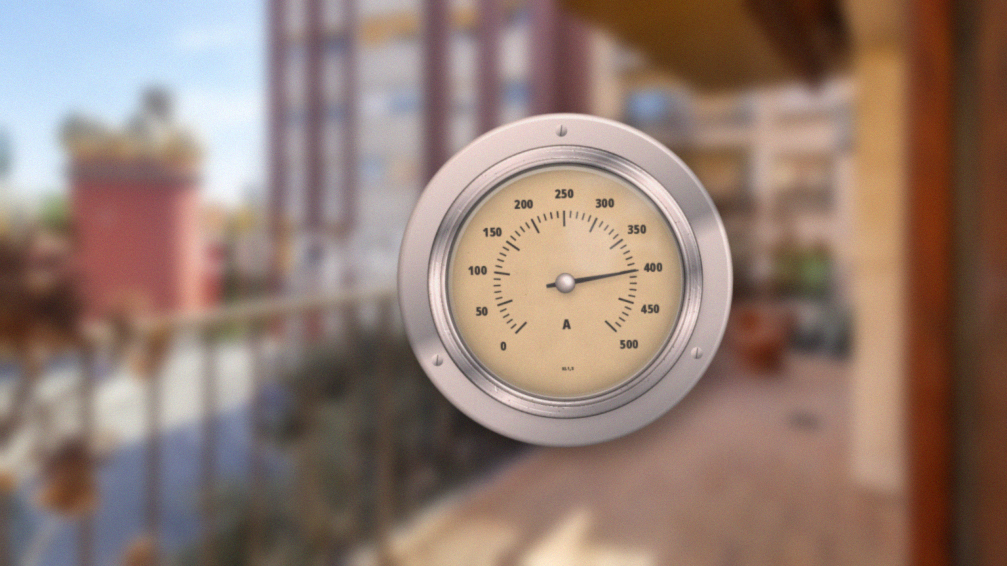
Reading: 400 A
